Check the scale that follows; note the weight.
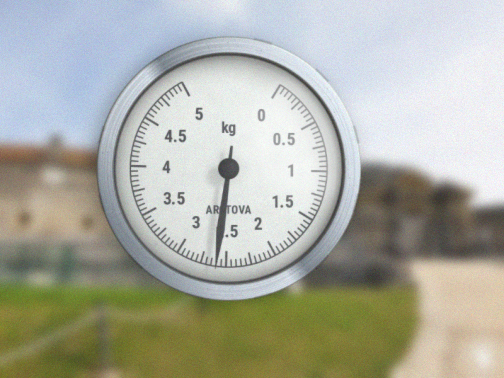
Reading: 2.6 kg
